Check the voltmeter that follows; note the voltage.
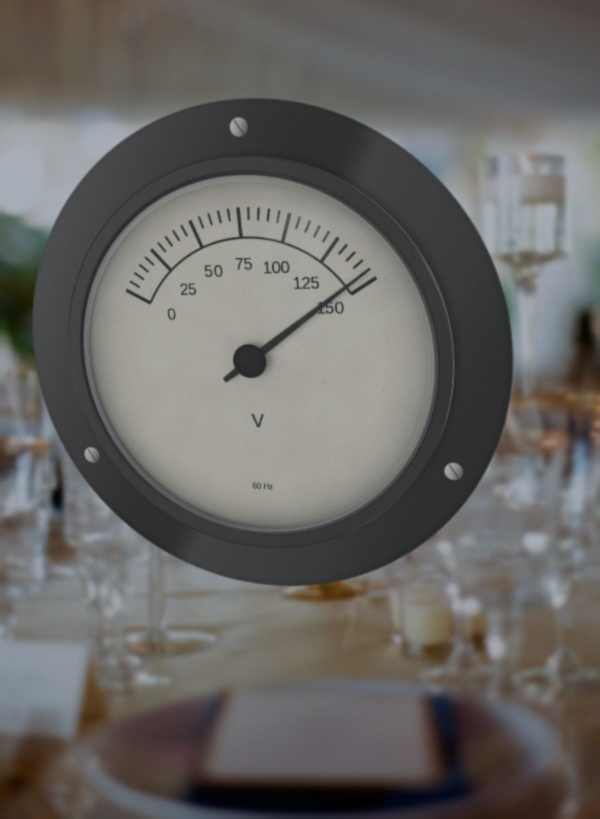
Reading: 145 V
